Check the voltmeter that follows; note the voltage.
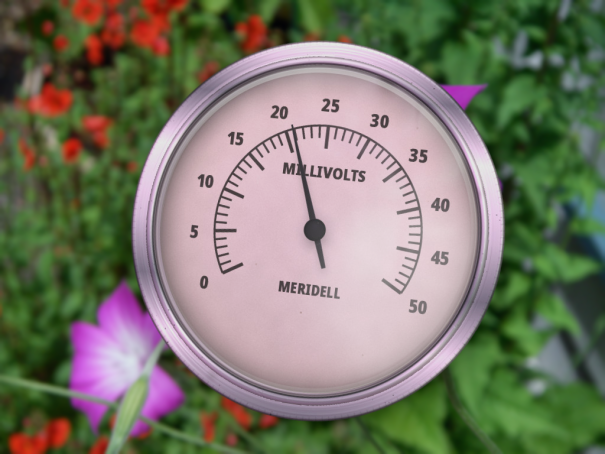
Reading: 21 mV
